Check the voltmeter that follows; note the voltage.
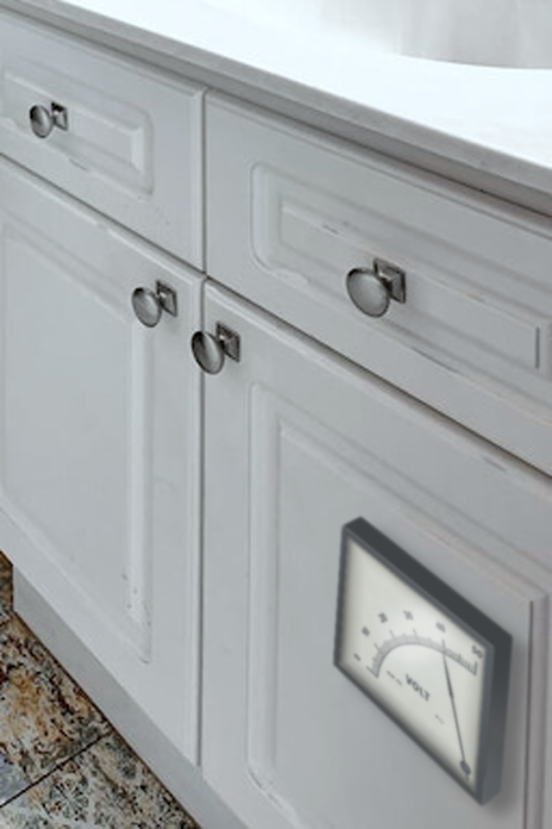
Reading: 40 V
